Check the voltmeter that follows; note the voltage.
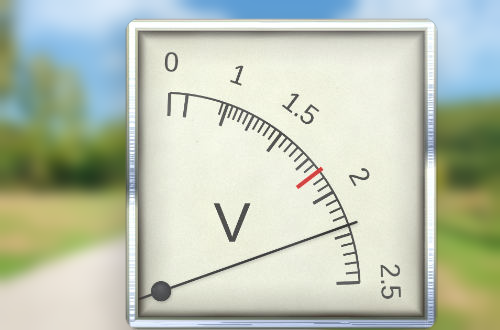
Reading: 2.2 V
